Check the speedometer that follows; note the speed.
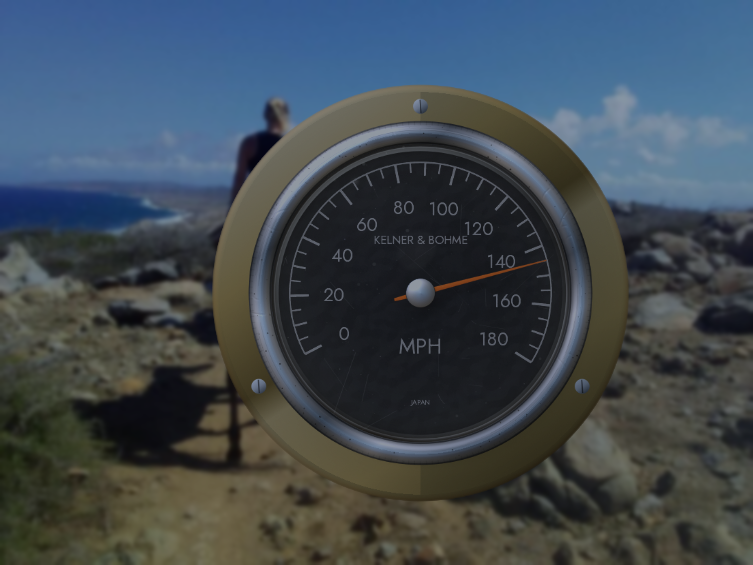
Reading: 145 mph
